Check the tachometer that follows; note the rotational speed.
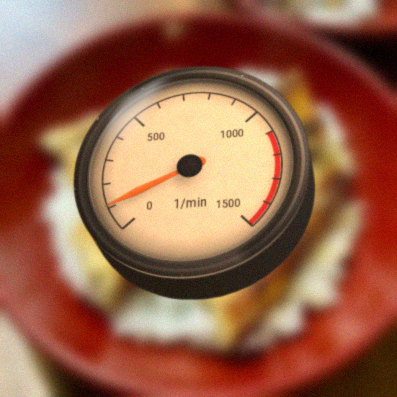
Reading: 100 rpm
